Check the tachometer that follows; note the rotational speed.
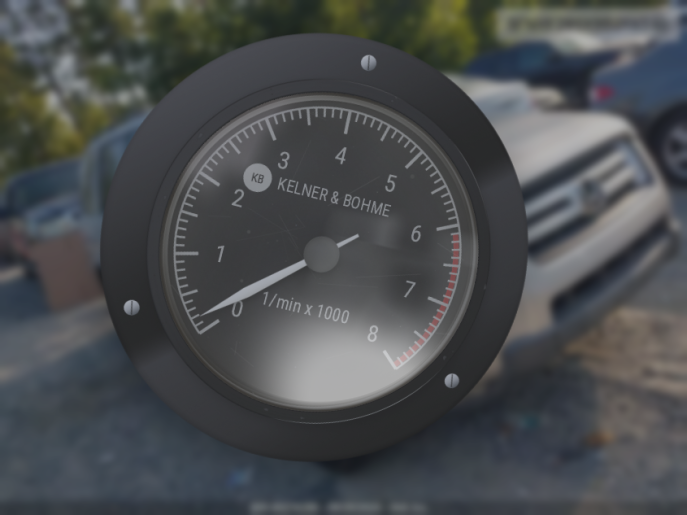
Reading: 200 rpm
